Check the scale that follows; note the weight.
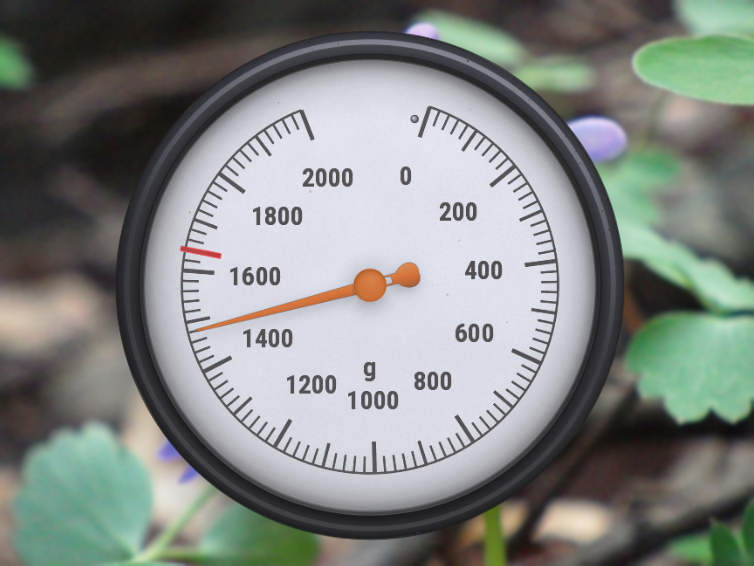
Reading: 1480 g
